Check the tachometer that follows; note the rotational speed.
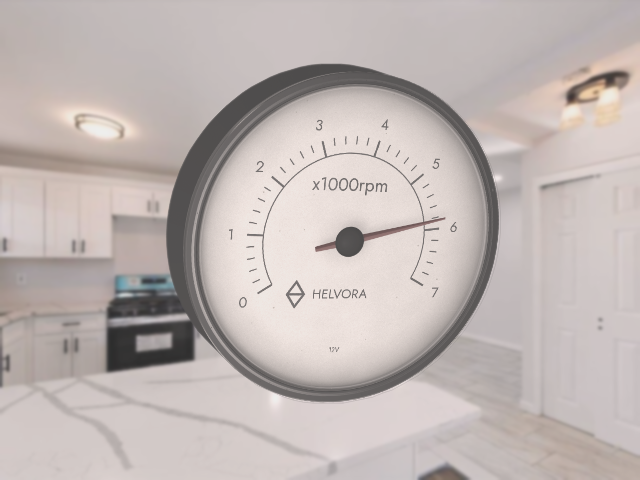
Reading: 5800 rpm
